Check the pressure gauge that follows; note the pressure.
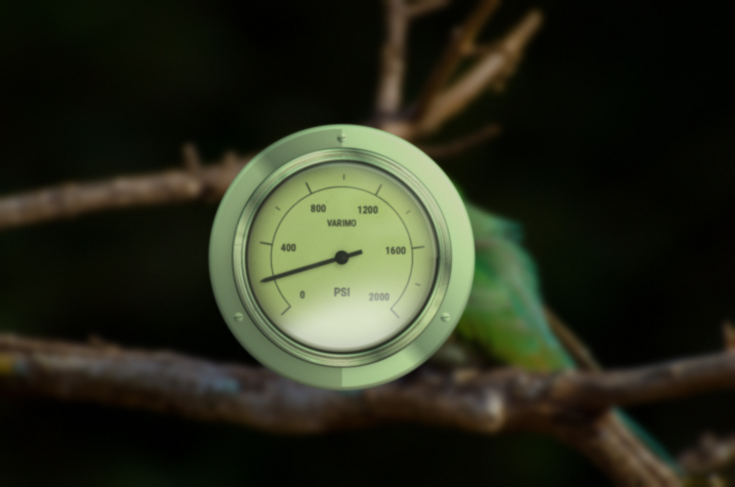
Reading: 200 psi
